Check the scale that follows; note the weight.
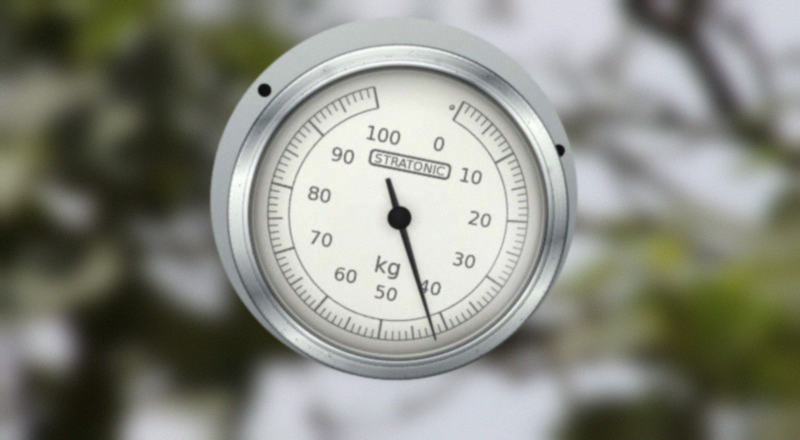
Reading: 42 kg
